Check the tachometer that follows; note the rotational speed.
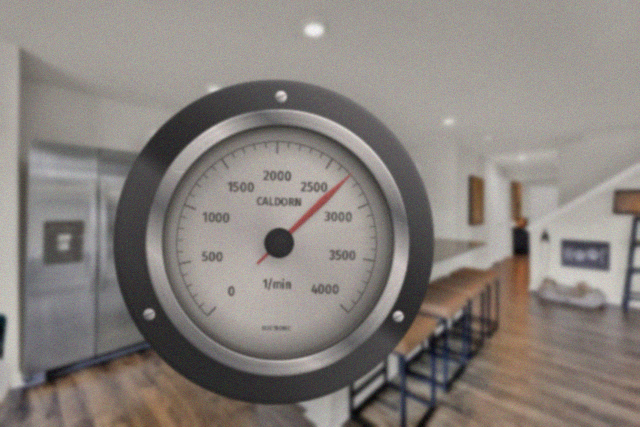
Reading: 2700 rpm
